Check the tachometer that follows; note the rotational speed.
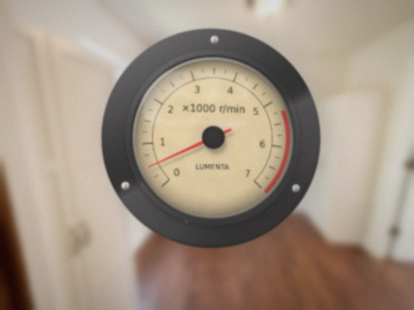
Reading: 500 rpm
